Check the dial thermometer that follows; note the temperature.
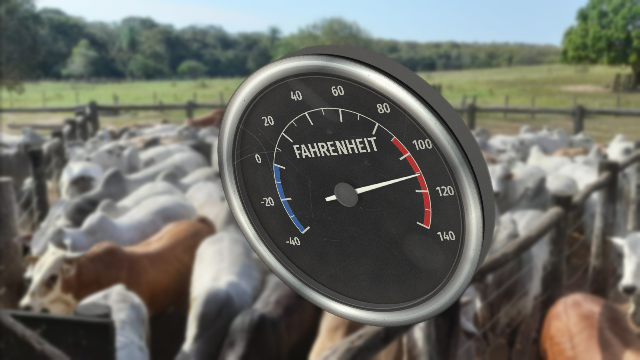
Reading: 110 °F
